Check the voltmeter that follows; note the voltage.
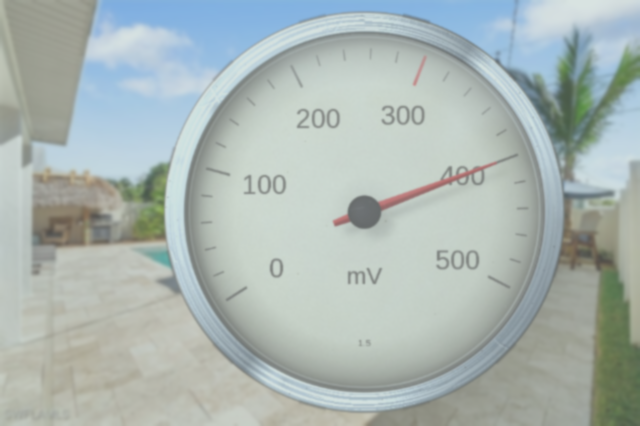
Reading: 400 mV
